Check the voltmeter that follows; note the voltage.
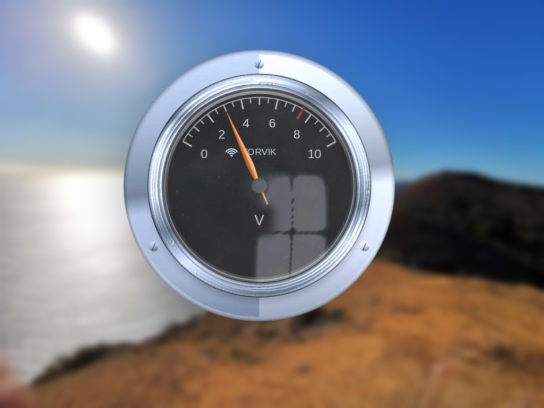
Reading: 3 V
